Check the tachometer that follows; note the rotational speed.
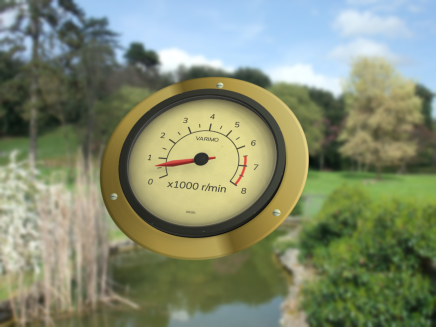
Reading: 500 rpm
